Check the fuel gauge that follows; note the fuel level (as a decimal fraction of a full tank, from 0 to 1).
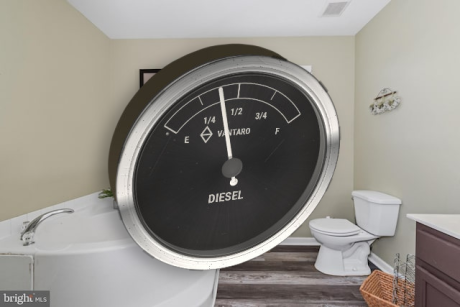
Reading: 0.375
